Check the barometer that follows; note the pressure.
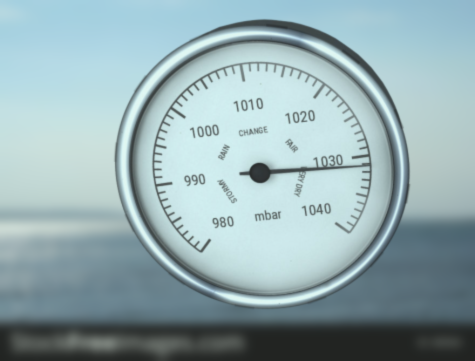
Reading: 1031 mbar
